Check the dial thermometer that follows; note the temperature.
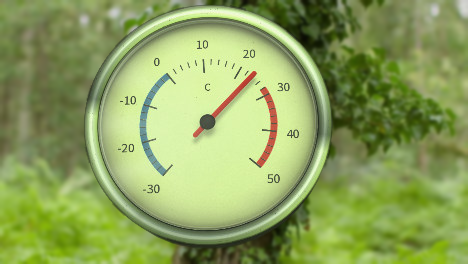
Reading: 24 °C
